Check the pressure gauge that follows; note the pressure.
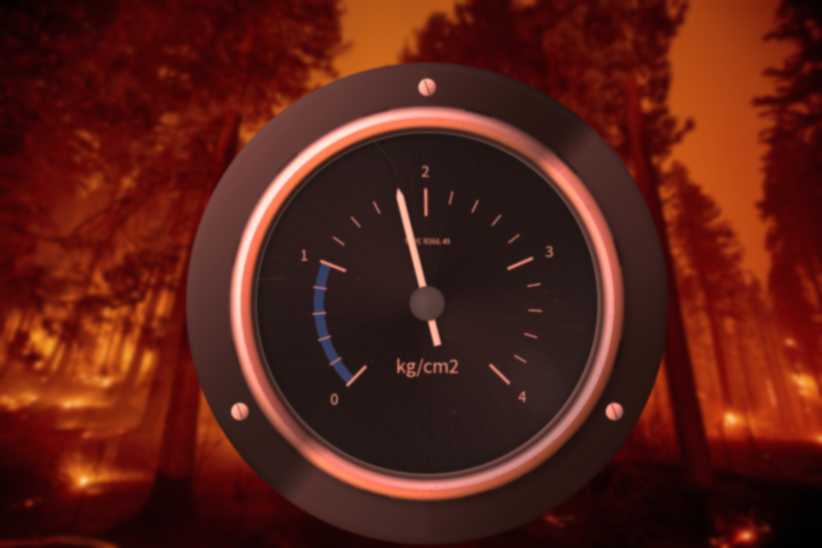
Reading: 1.8 kg/cm²
